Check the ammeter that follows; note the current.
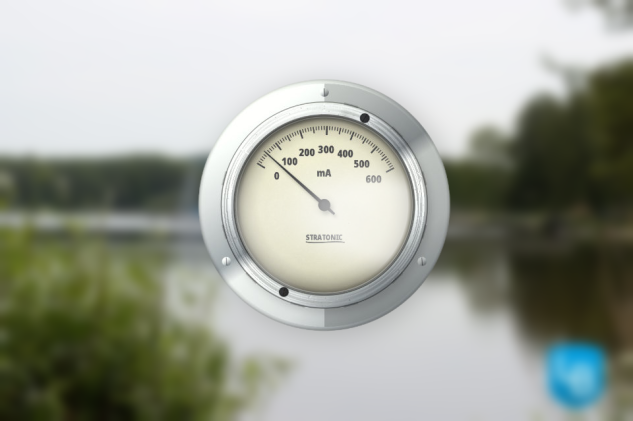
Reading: 50 mA
